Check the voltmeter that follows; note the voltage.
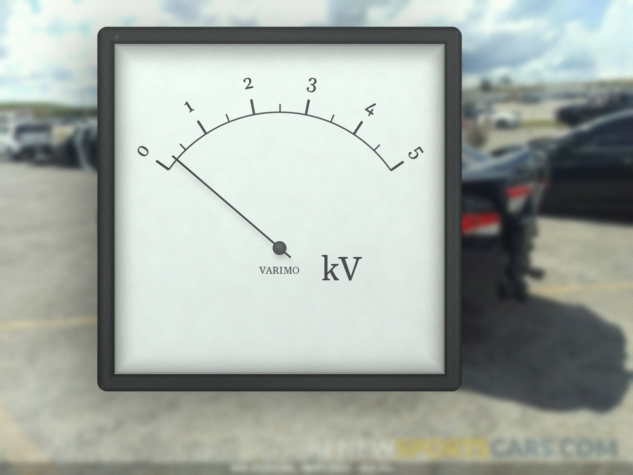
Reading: 0.25 kV
